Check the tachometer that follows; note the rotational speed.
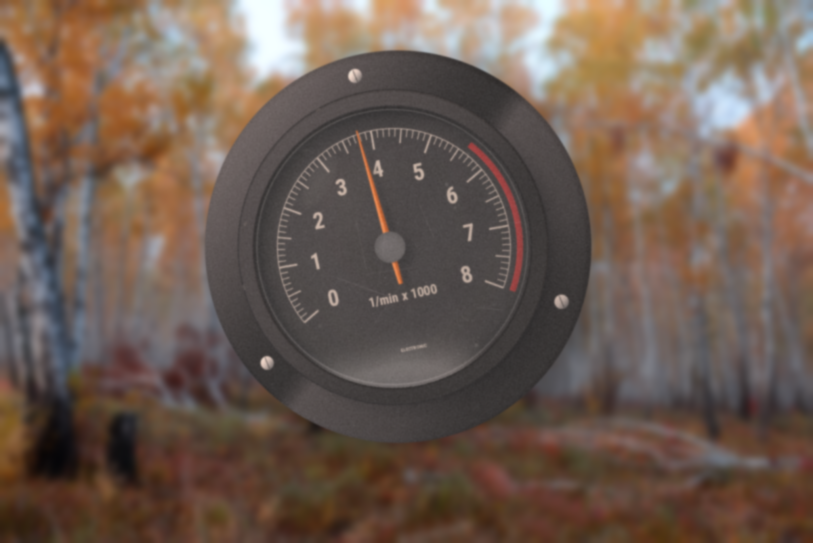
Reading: 3800 rpm
